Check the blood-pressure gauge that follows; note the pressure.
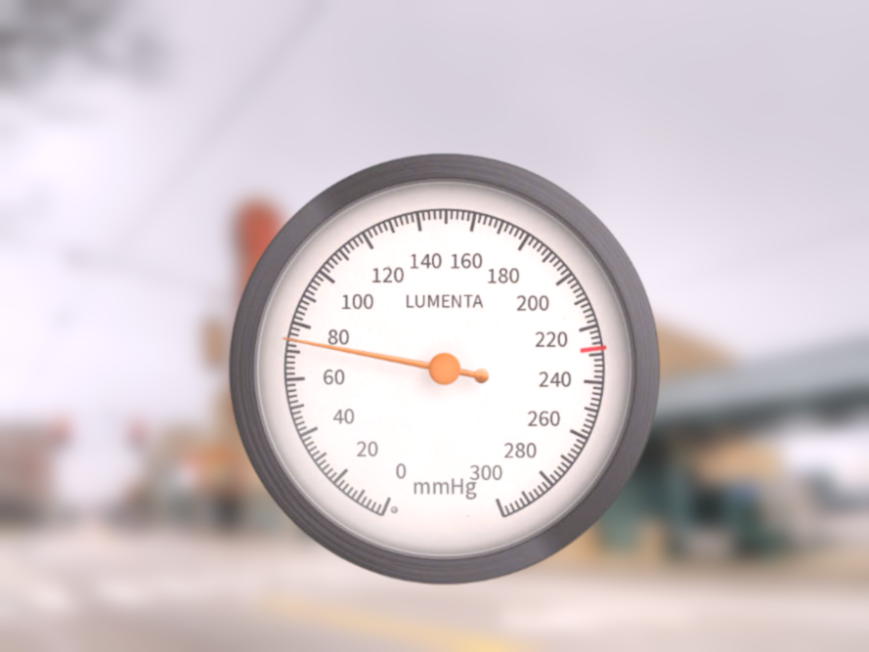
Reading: 74 mmHg
